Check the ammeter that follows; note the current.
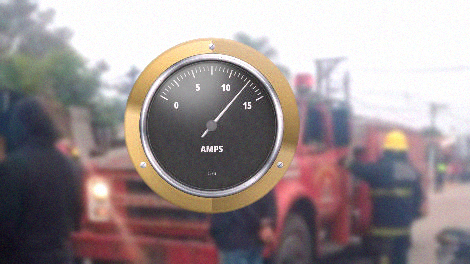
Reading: 12.5 A
